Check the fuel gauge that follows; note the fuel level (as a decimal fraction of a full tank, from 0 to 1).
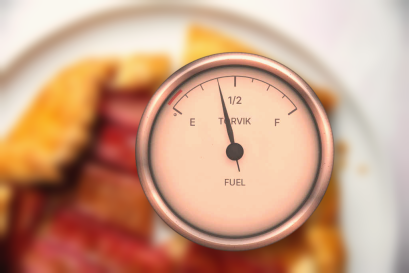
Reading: 0.375
